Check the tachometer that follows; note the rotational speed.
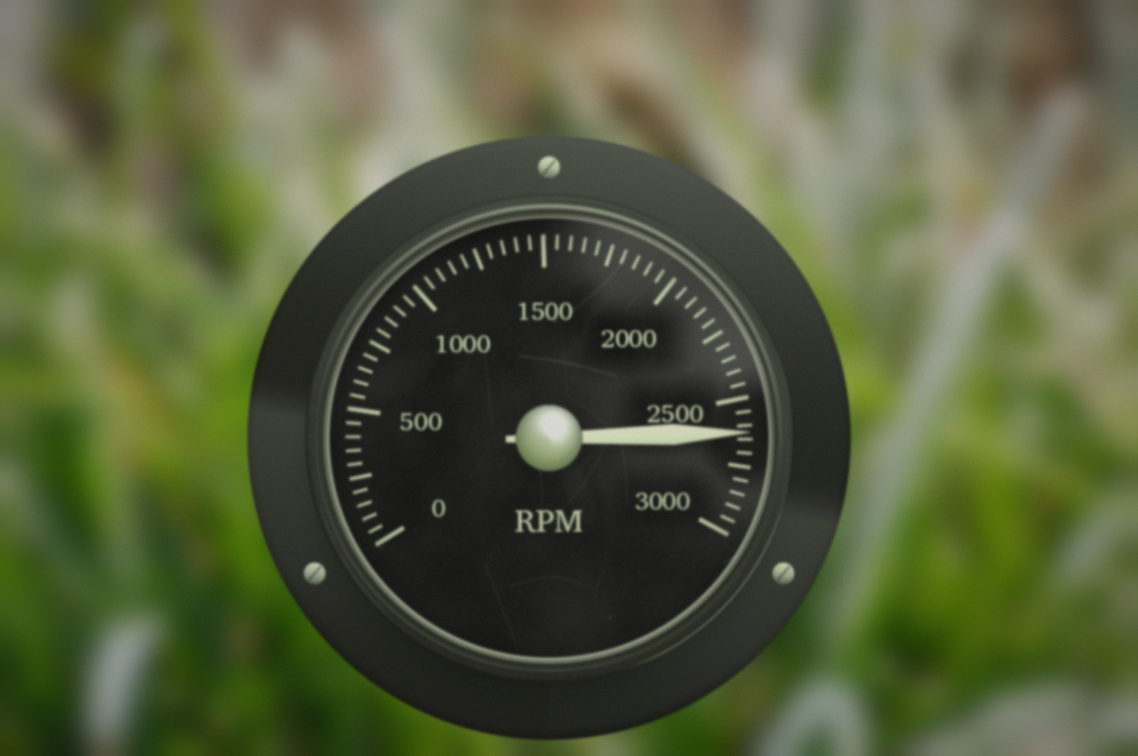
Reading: 2625 rpm
